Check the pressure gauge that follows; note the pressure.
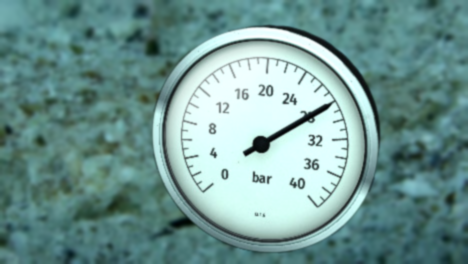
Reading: 28 bar
